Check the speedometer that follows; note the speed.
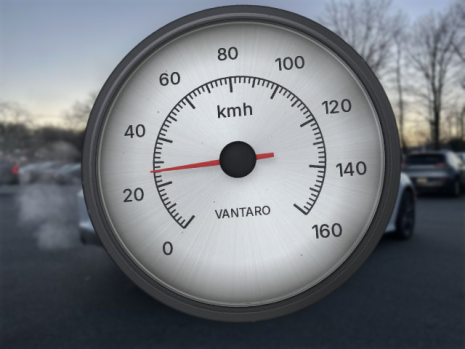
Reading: 26 km/h
